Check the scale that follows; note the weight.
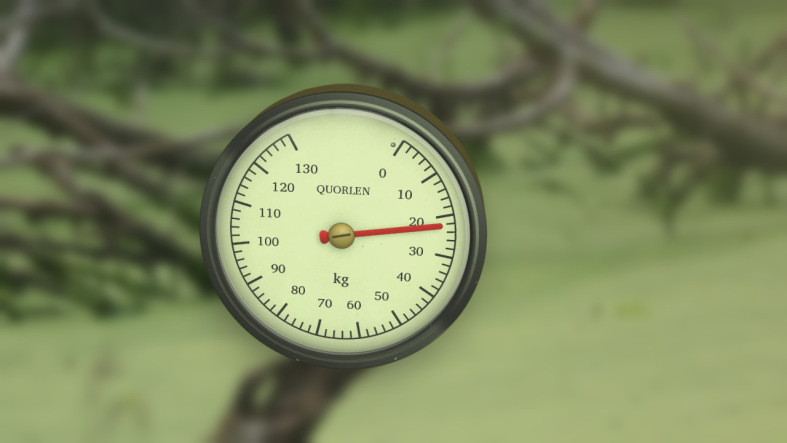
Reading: 22 kg
